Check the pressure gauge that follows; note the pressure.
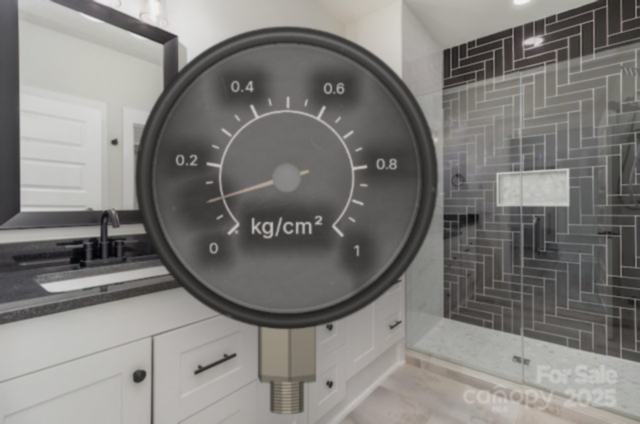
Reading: 0.1 kg/cm²
